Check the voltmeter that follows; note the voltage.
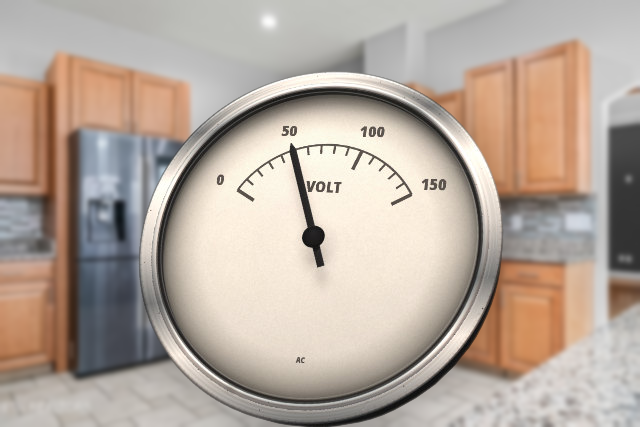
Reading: 50 V
